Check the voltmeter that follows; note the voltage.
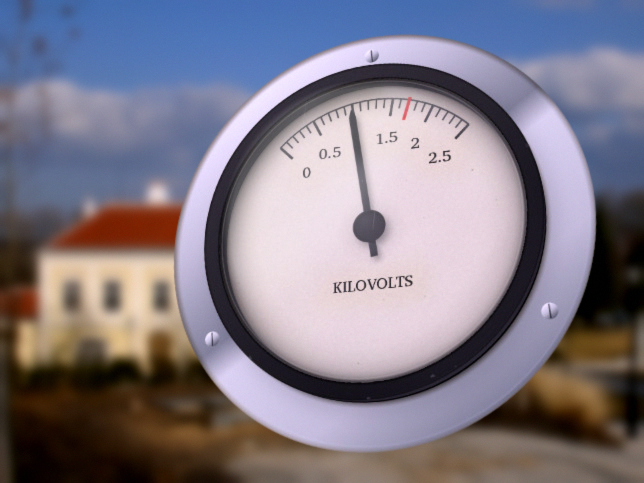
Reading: 1 kV
